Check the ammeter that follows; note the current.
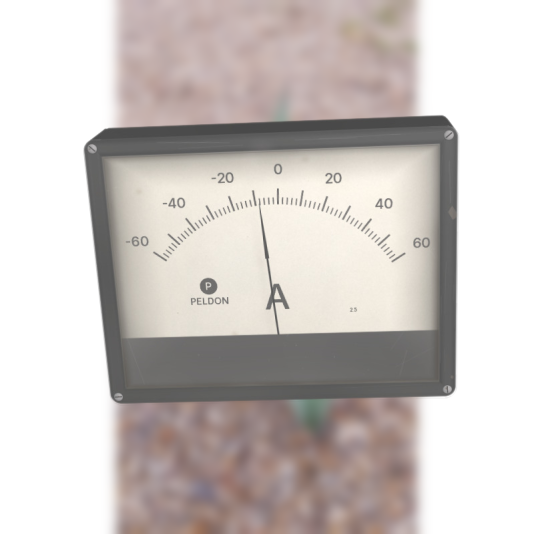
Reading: -8 A
